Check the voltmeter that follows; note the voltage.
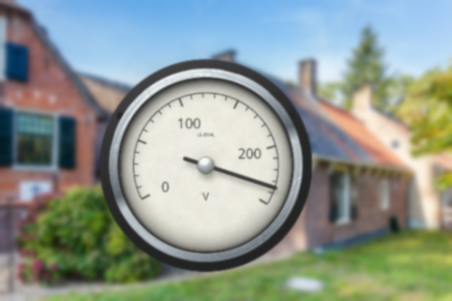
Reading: 235 V
